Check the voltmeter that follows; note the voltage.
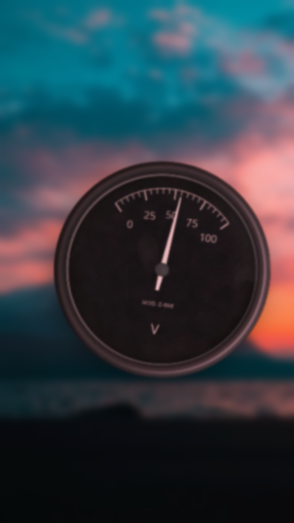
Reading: 55 V
